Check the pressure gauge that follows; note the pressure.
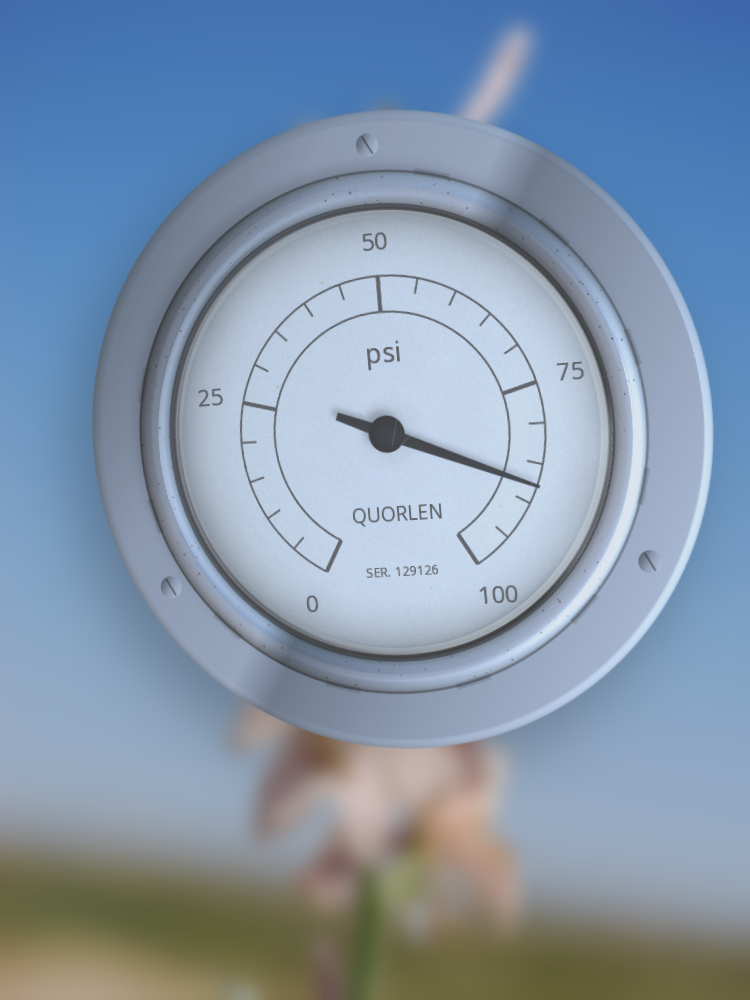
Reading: 87.5 psi
